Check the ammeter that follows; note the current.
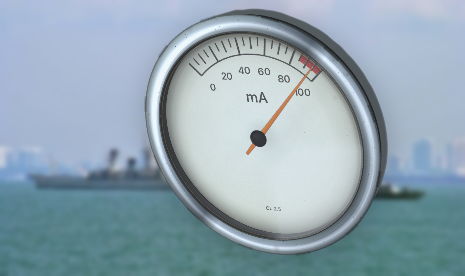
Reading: 95 mA
